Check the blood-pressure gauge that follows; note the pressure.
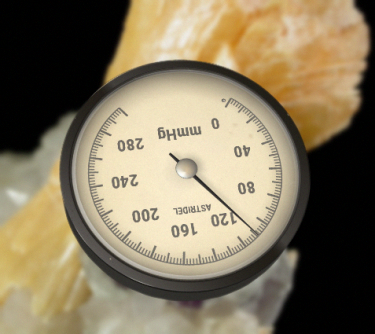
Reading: 110 mmHg
